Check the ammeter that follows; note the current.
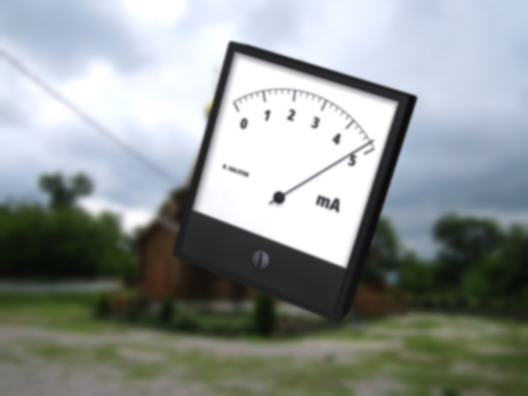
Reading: 4.8 mA
